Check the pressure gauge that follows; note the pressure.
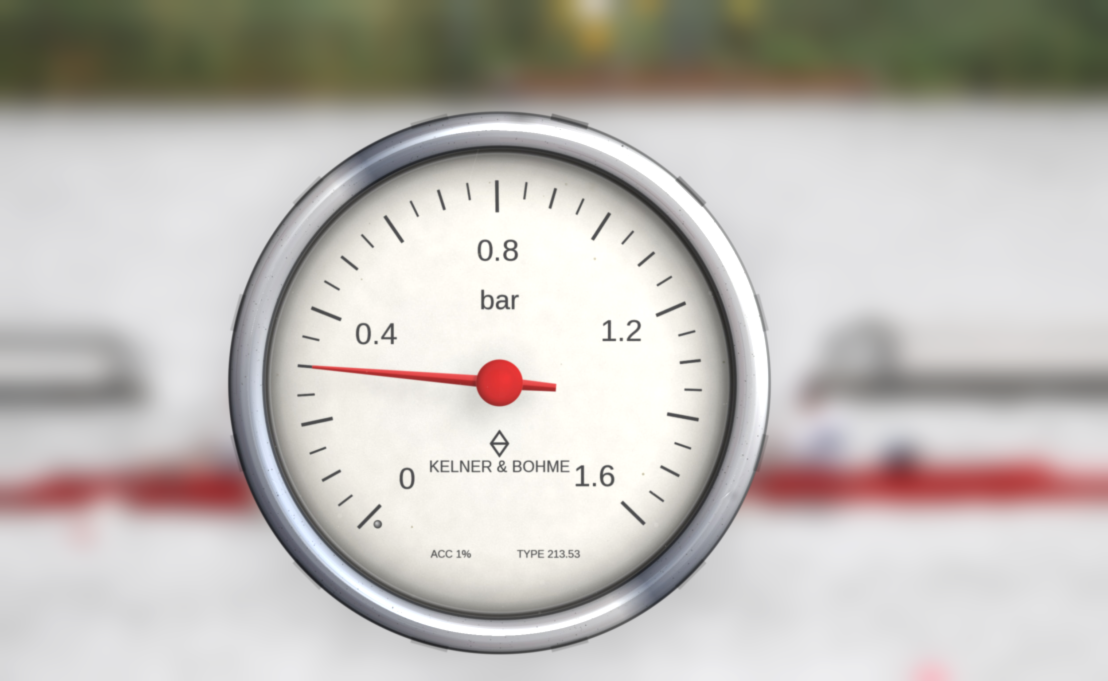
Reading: 0.3 bar
